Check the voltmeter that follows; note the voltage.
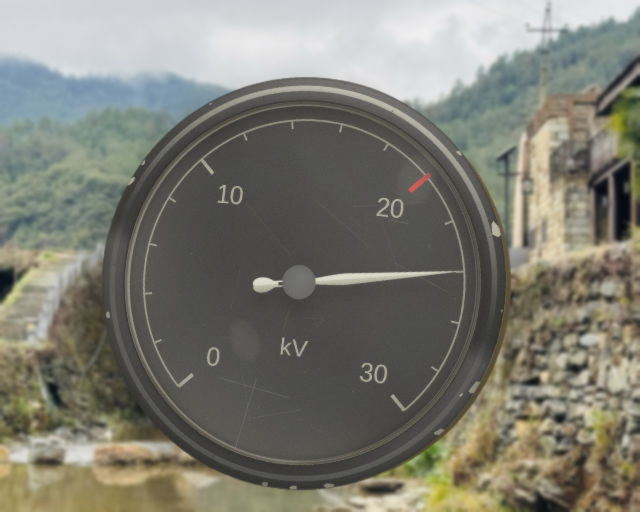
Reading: 24 kV
